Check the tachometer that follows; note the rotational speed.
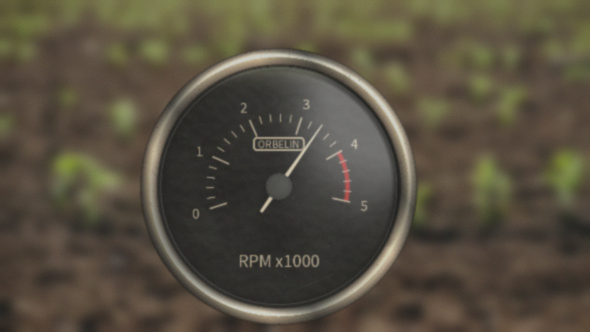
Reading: 3400 rpm
